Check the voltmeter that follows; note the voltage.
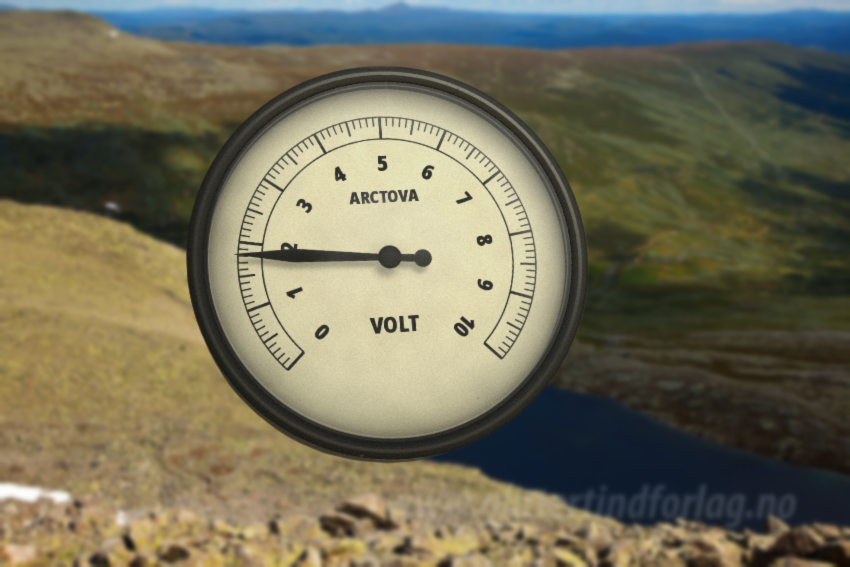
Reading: 1.8 V
